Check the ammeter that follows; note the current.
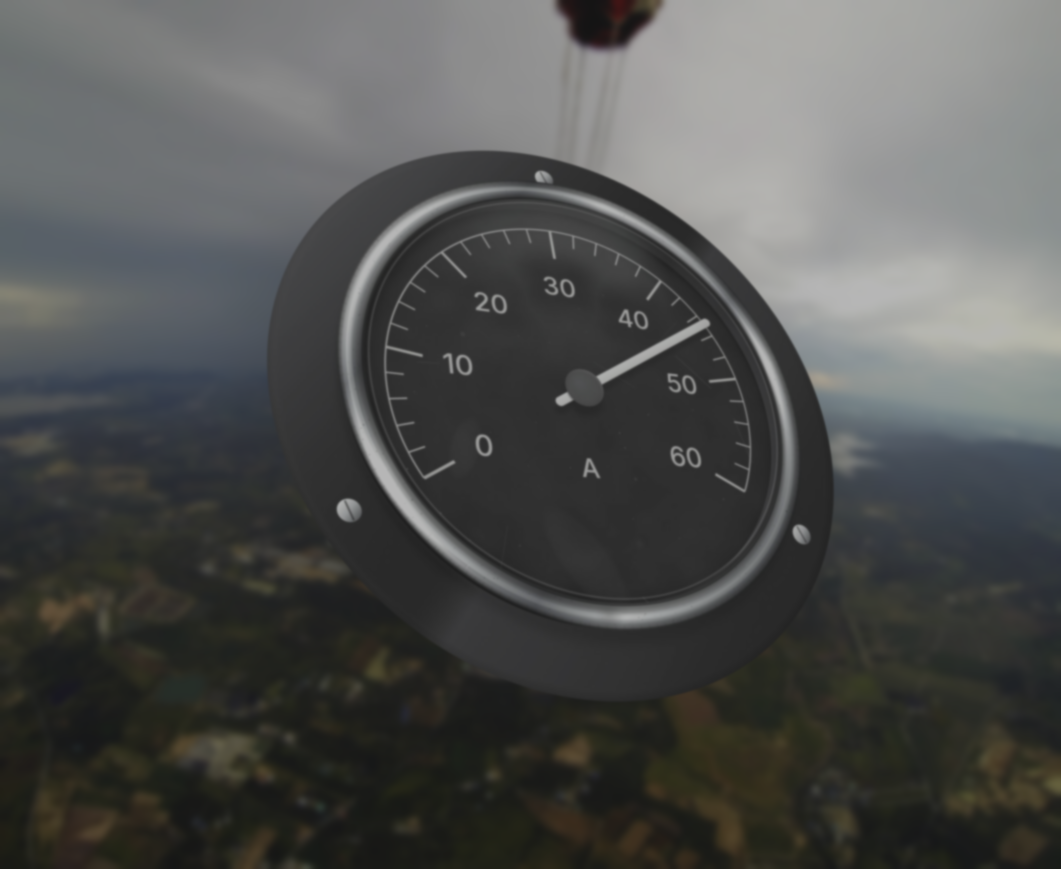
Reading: 45 A
